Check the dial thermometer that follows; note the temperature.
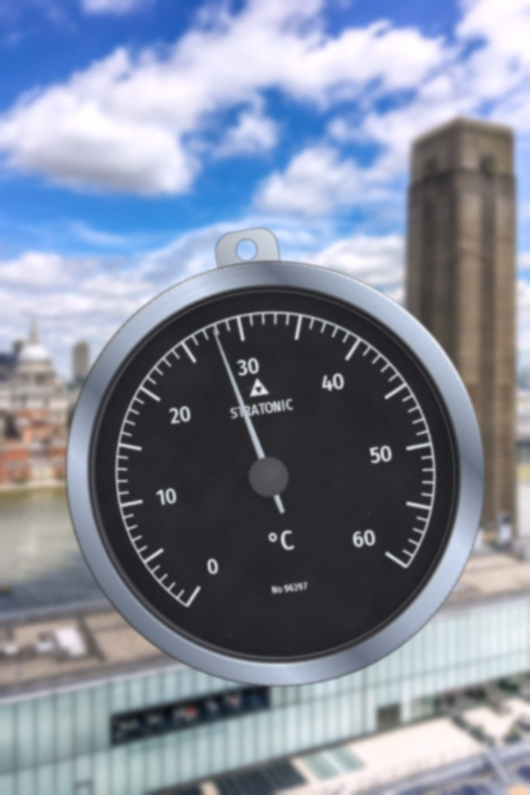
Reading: 28 °C
